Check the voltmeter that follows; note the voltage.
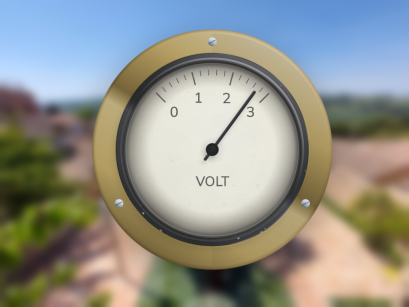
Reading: 2.7 V
